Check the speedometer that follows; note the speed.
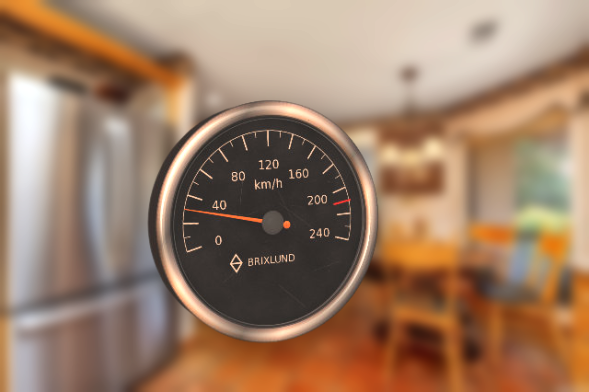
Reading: 30 km/h
